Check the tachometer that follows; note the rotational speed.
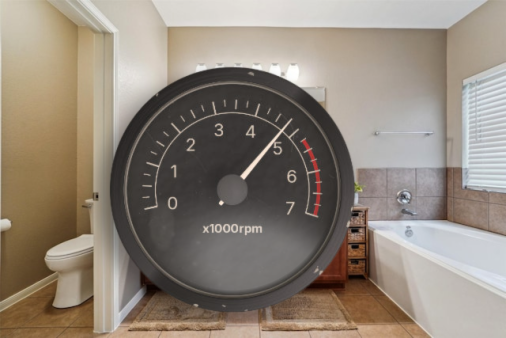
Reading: 4750 rpm
